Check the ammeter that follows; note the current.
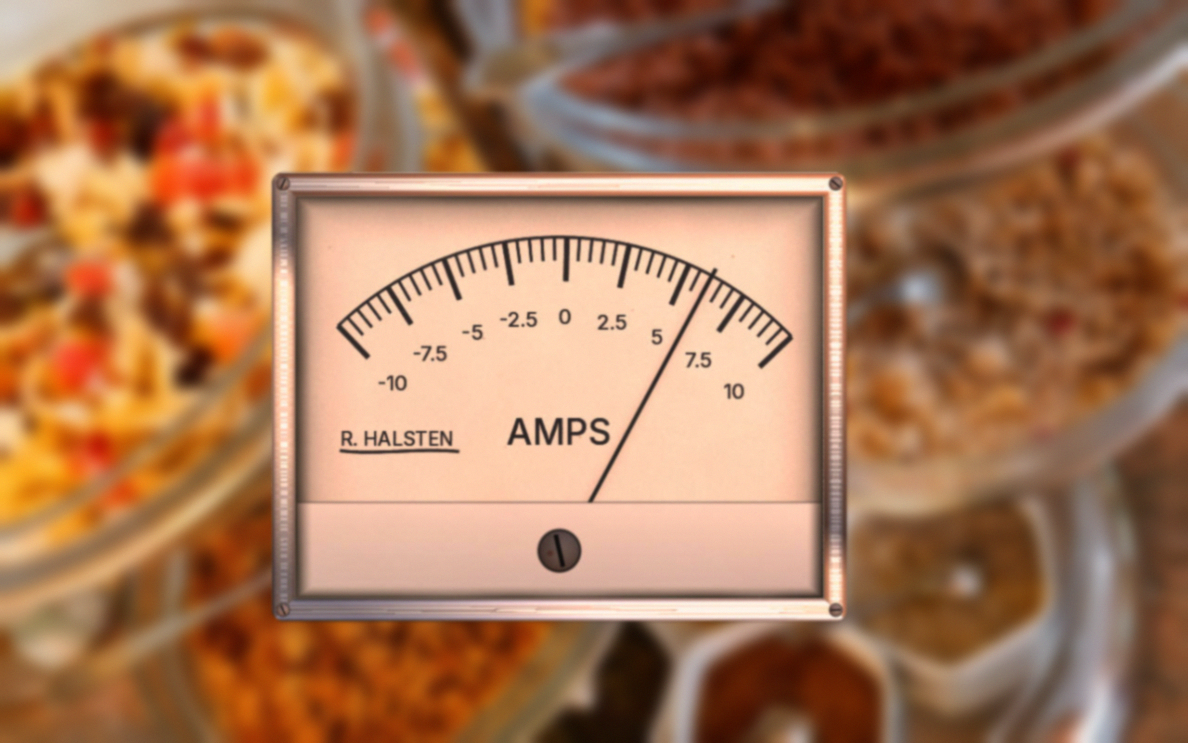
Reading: 6 A
